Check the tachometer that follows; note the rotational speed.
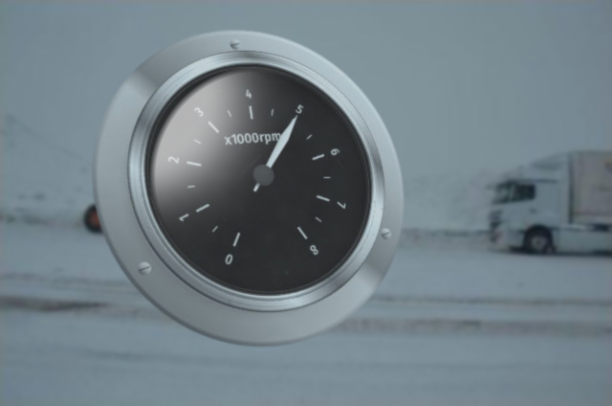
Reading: 5000 rpm
